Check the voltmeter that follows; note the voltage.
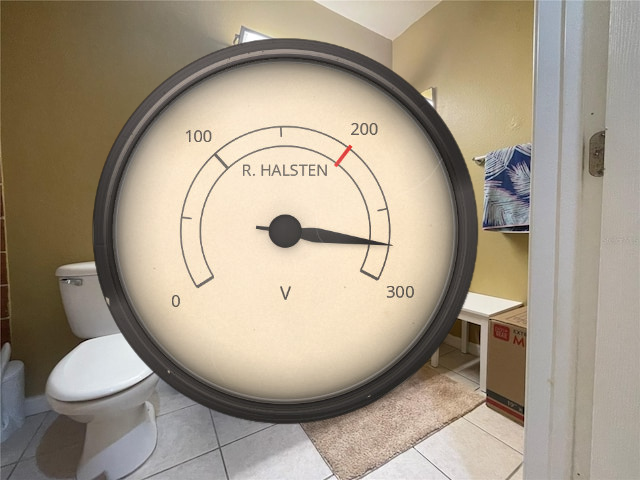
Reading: 275 V
